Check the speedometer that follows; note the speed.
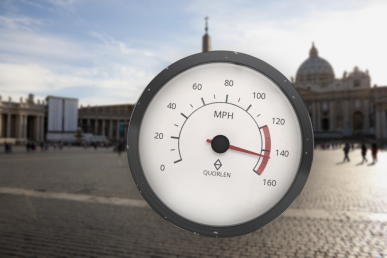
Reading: 145 mph
